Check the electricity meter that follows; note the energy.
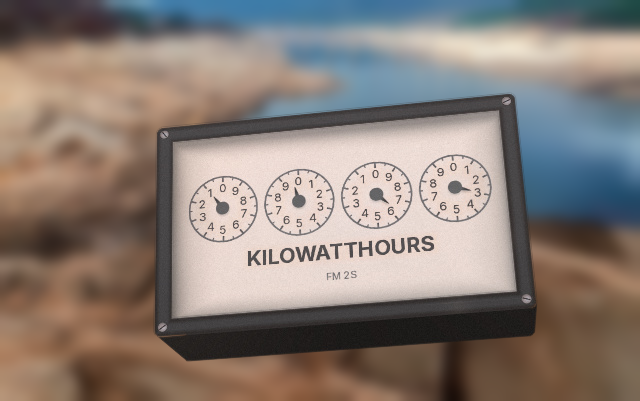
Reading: 963 kWh
